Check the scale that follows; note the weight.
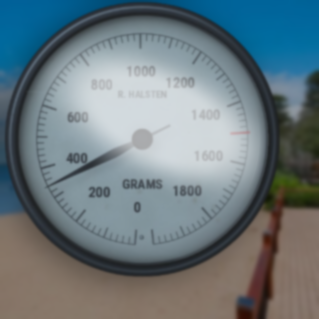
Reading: 340 g
